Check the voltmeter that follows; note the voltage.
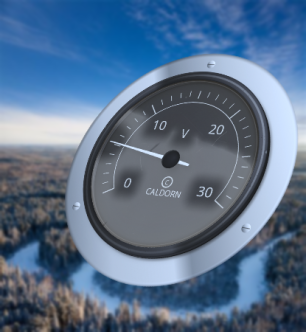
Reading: 5 V
